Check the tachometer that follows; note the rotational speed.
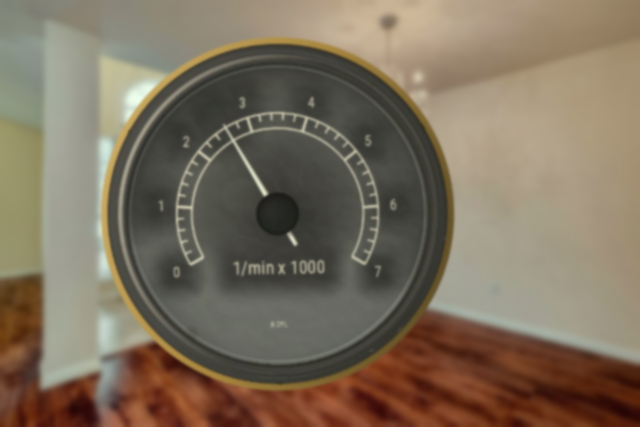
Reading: 2600 rpm
